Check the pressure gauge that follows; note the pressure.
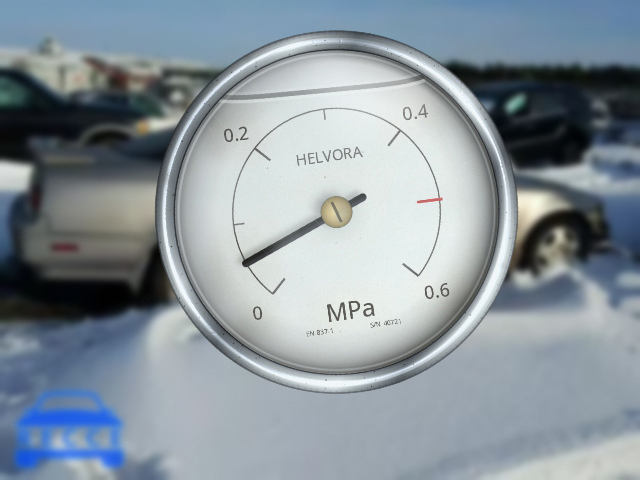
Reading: 0.05 MPa
